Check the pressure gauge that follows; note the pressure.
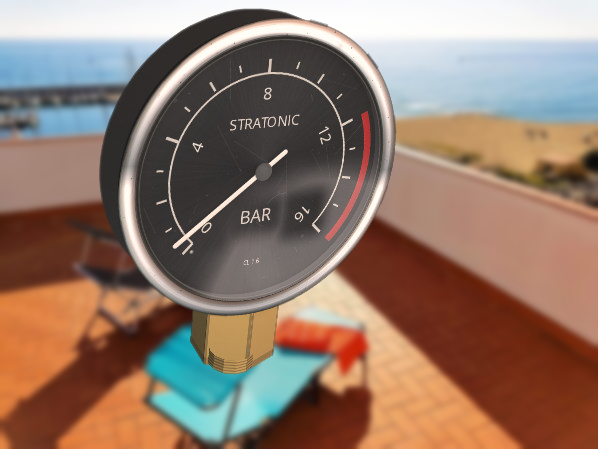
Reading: 0.5 bar
